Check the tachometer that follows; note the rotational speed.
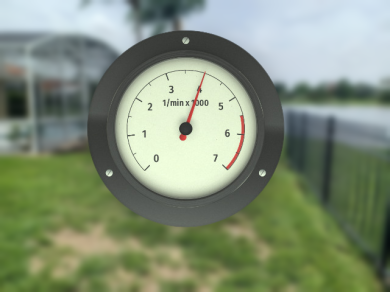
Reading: 4000 rpm
